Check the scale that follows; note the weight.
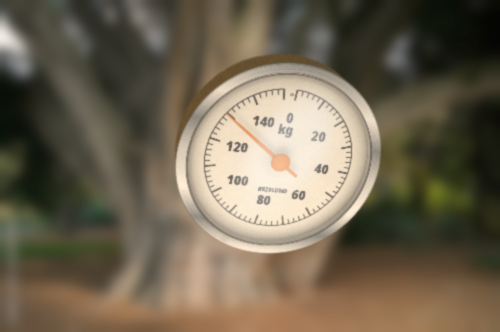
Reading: 130 kg
